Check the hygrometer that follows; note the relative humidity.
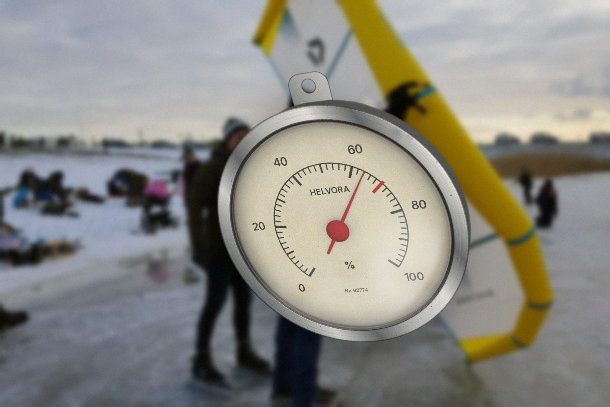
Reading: 64 %
